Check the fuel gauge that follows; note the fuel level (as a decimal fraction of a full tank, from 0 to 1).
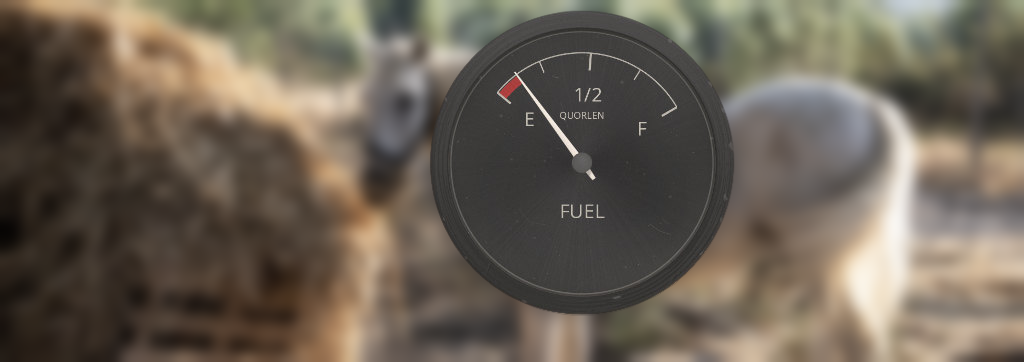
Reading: 0.125
